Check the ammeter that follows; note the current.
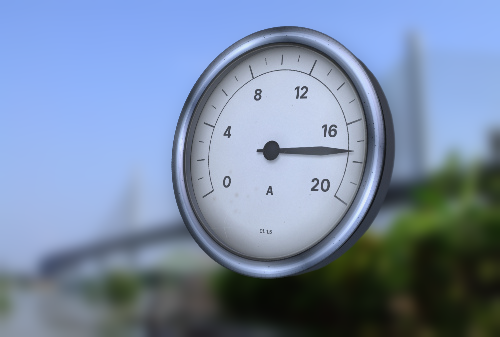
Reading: 17.5 A
